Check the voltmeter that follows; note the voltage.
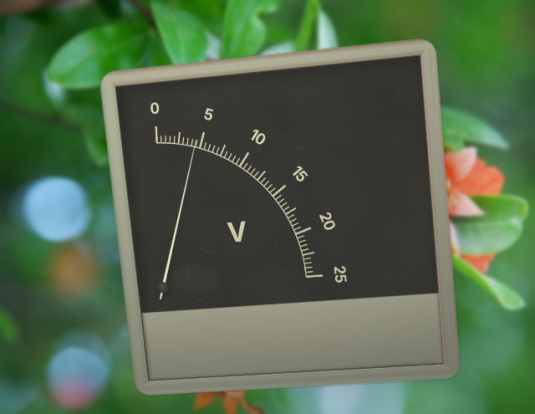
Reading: 4.5 V
